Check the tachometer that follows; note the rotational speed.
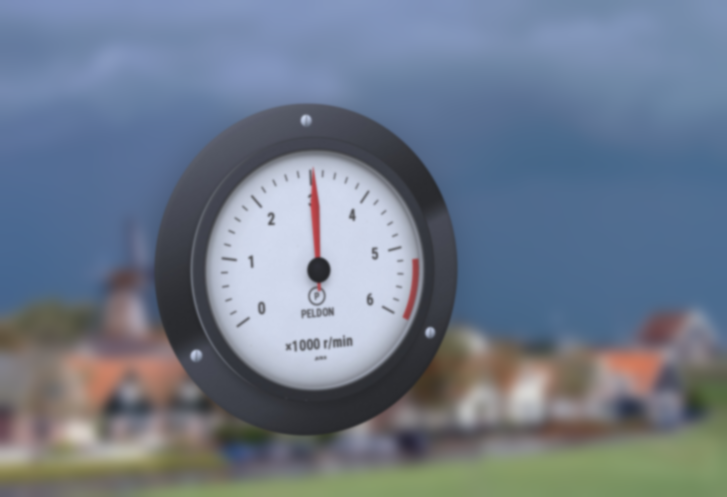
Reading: 3000 rpm
